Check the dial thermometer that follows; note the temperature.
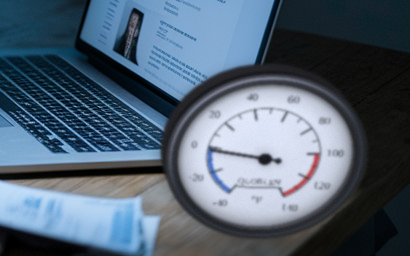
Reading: 0 °F
